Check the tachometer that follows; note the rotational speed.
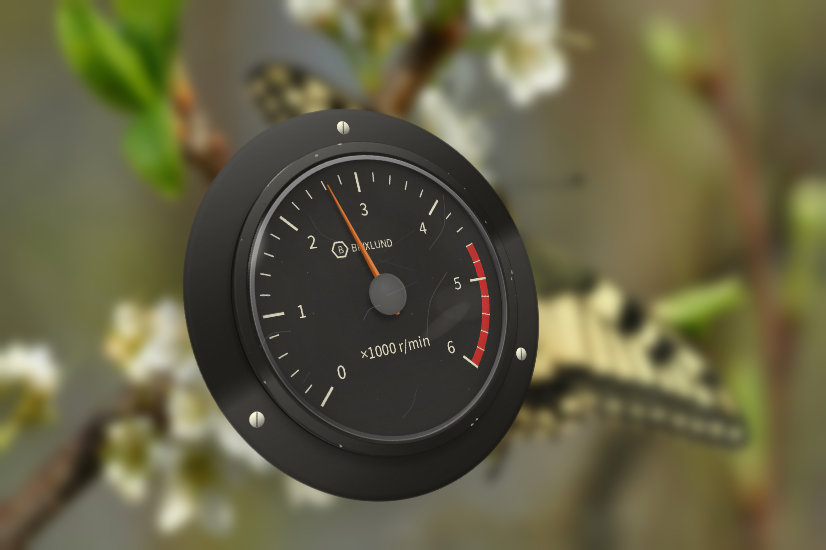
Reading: 2600 rpm
